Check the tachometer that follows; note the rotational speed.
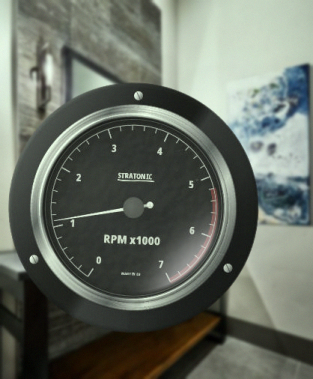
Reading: 1100 rpm
